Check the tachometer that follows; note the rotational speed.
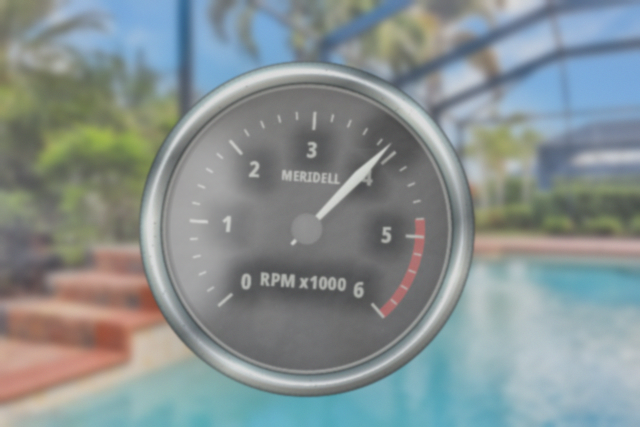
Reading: 3900 rpm
